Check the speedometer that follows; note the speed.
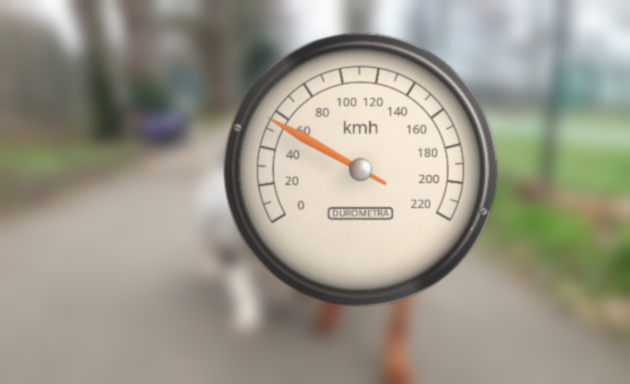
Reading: 55 km/h
